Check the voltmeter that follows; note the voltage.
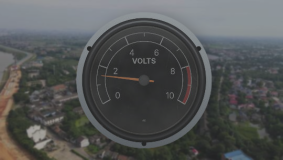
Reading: 1.5 V
